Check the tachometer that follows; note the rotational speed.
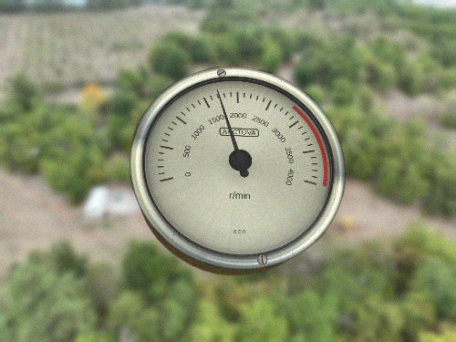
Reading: 1700 rpm
